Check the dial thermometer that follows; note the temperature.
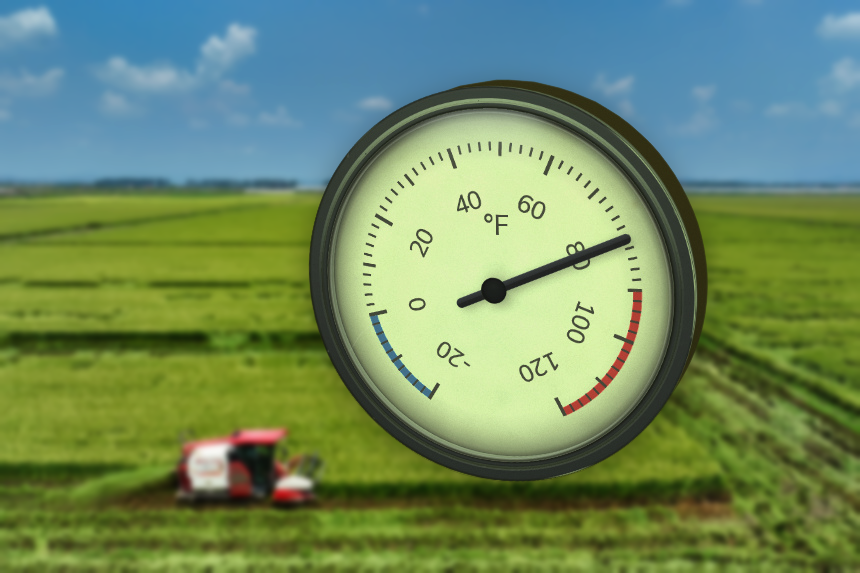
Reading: 80 °F
